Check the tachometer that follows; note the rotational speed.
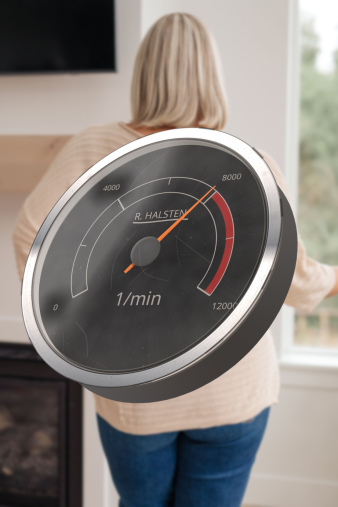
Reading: 8000 rpm
